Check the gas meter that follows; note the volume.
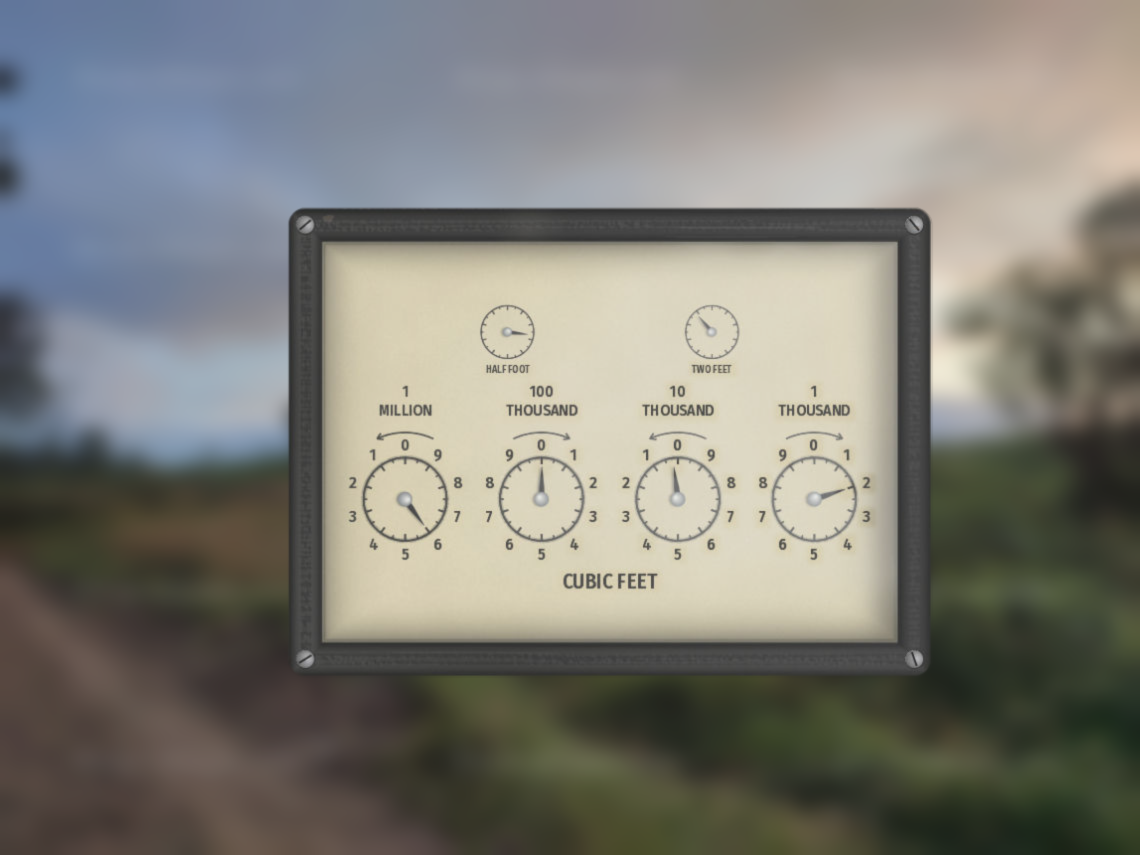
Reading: 600200 ft³
